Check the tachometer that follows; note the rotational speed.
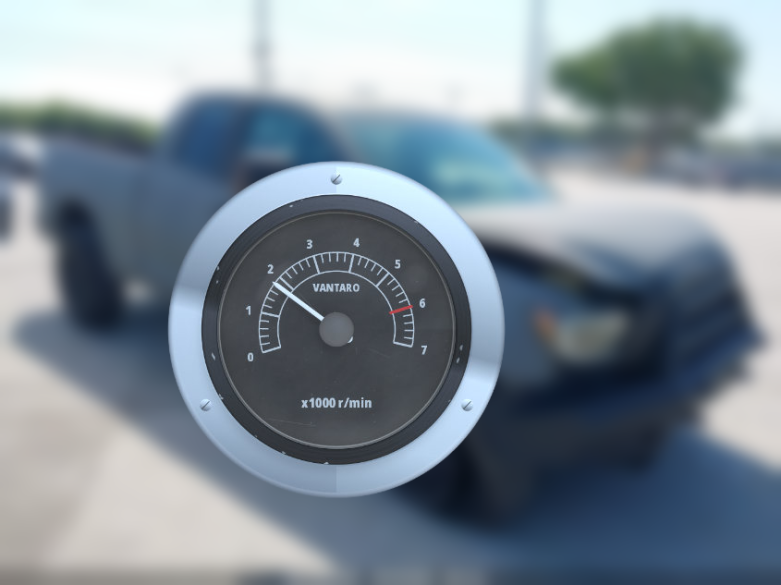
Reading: 1800 rpm
